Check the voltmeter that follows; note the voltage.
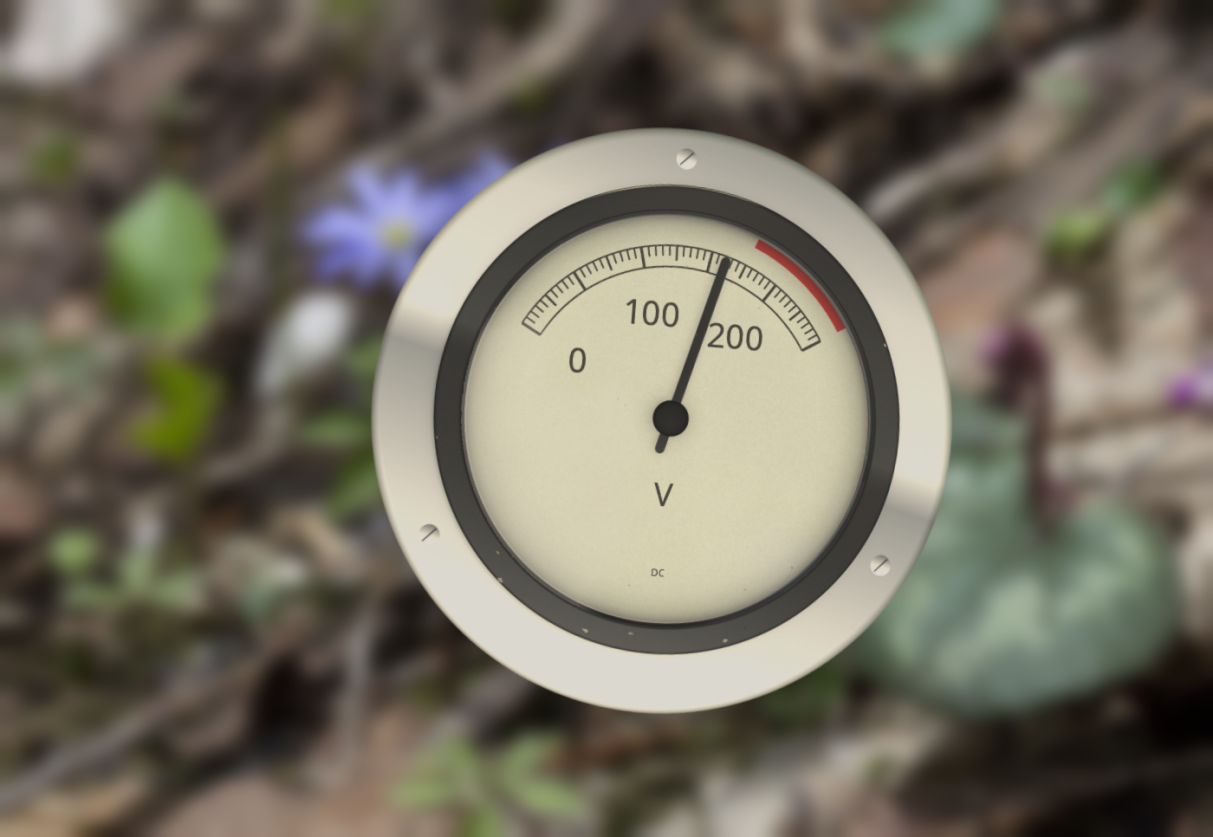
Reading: 160 V
